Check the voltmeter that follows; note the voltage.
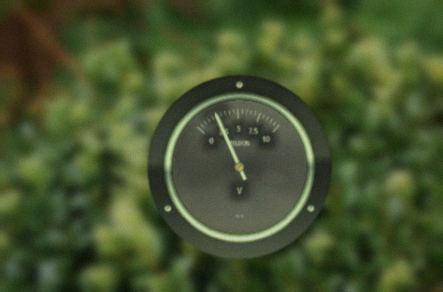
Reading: 2.5 V
